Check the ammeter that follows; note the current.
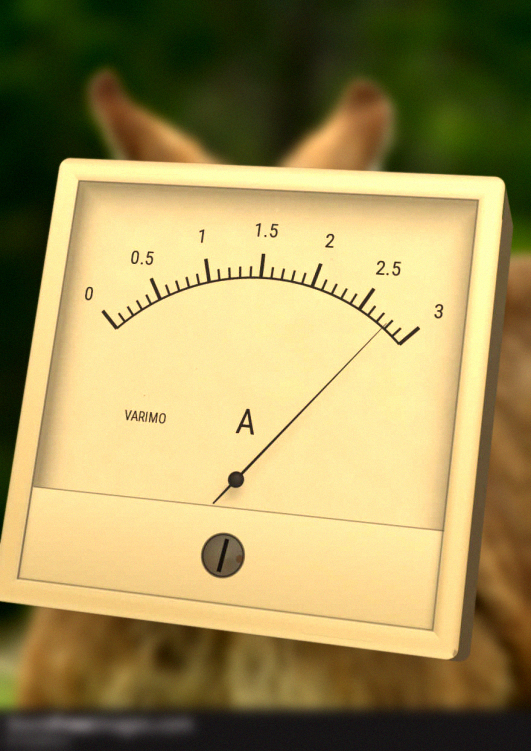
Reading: 2.8 A
